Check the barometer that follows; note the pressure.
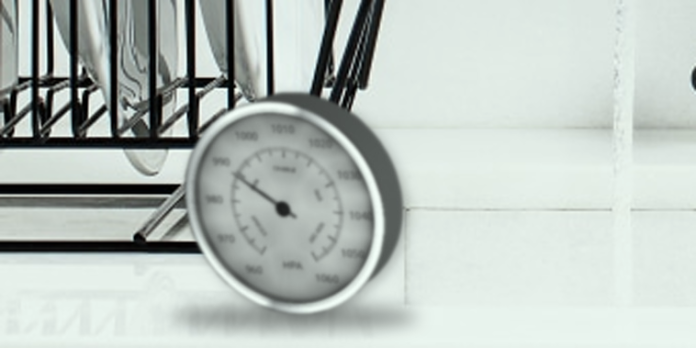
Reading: 990 hPa
